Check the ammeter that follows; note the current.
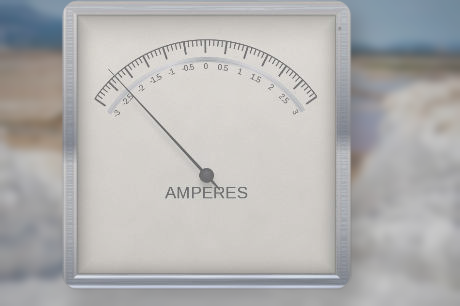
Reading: -2.3 A
